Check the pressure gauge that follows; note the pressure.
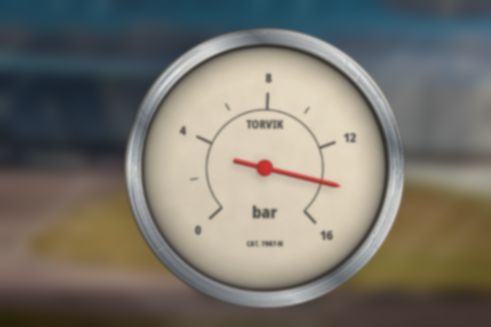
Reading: 14 bar
